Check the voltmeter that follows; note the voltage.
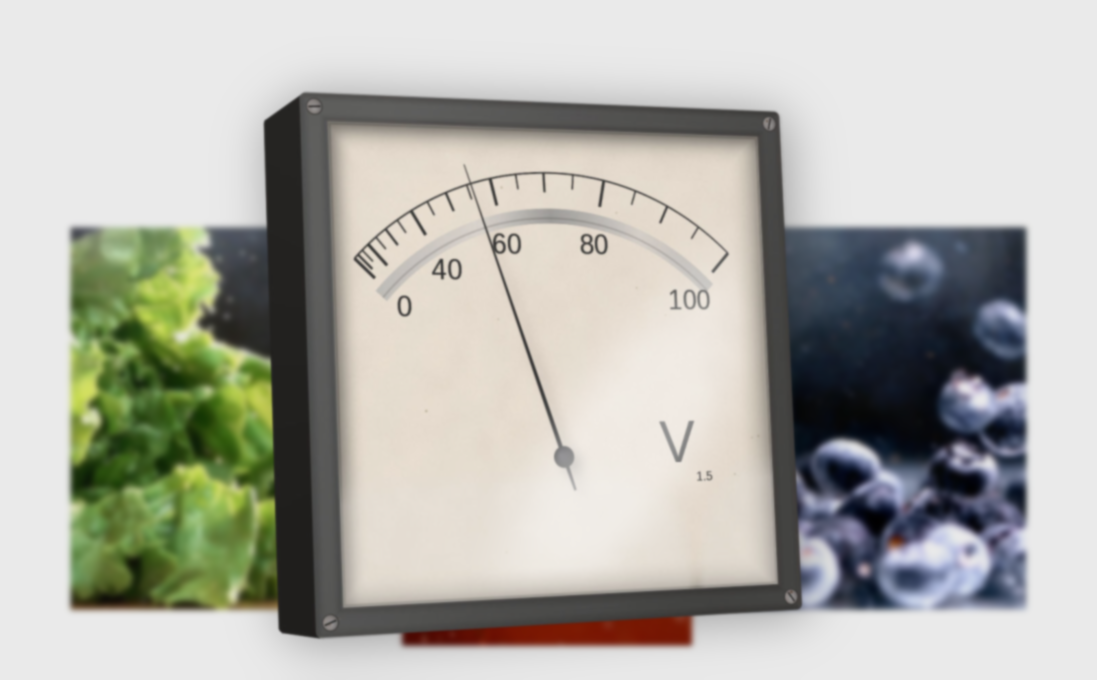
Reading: 55 V
